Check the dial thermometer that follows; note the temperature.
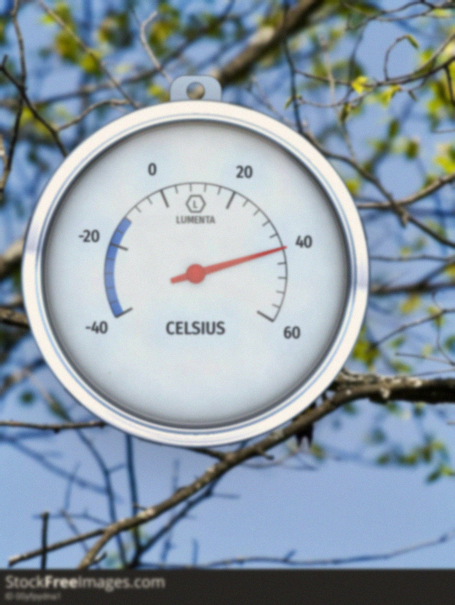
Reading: 40 °C
